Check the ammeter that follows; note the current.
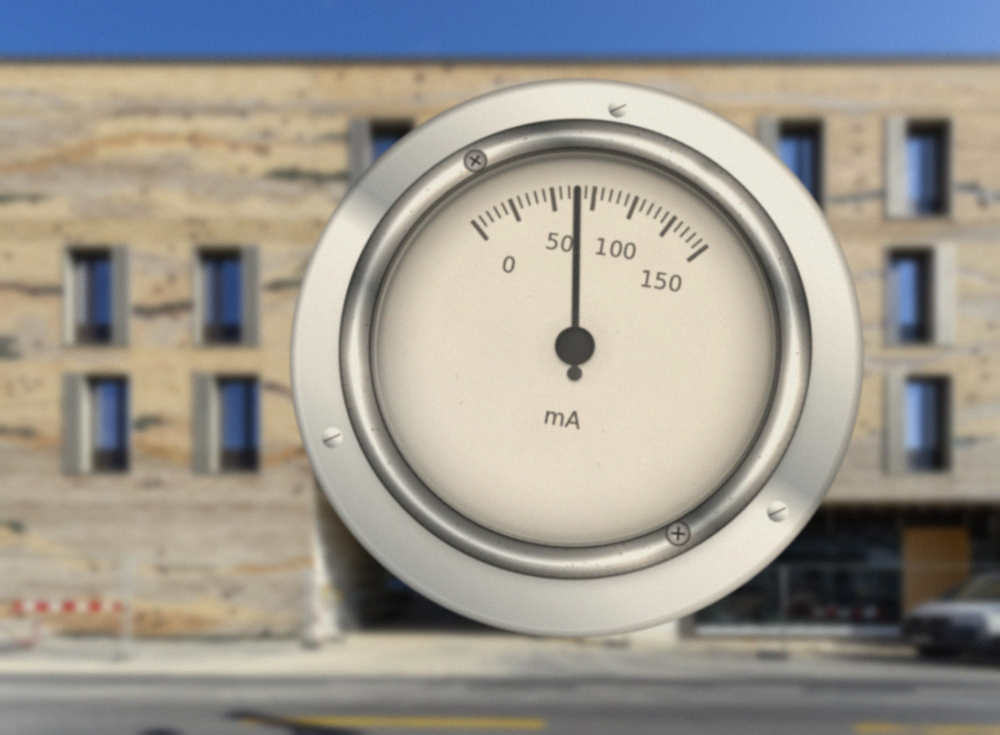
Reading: 65 mA
